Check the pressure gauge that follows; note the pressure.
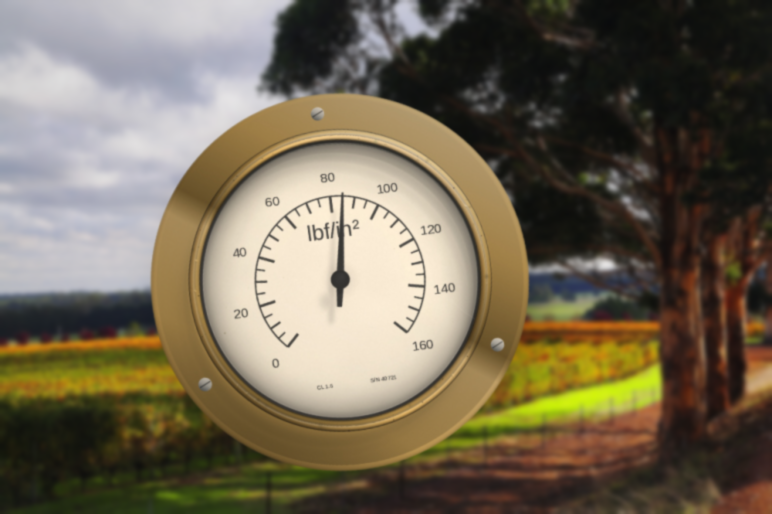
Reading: 85 psi
